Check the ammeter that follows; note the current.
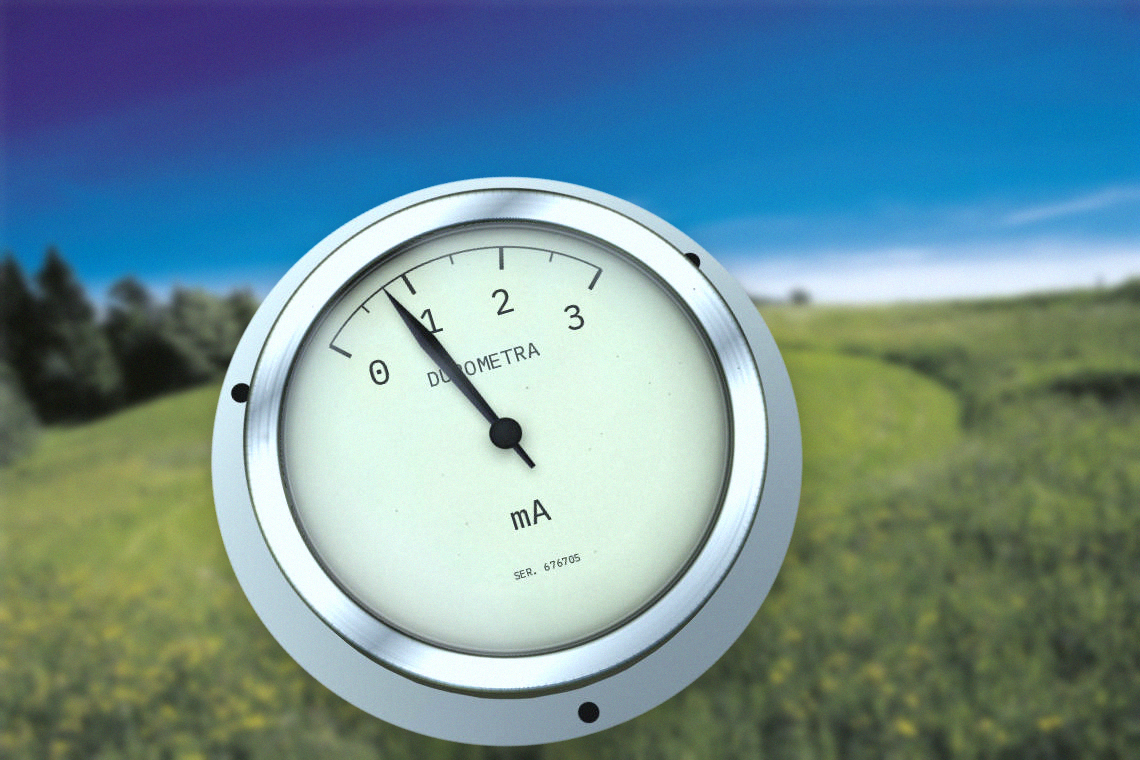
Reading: 0.75 mA
